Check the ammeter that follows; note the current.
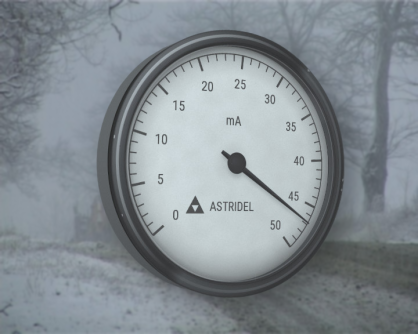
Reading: 47 mA
